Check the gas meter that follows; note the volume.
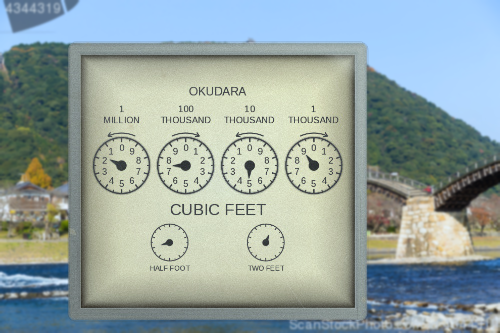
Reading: 174900 ft³
